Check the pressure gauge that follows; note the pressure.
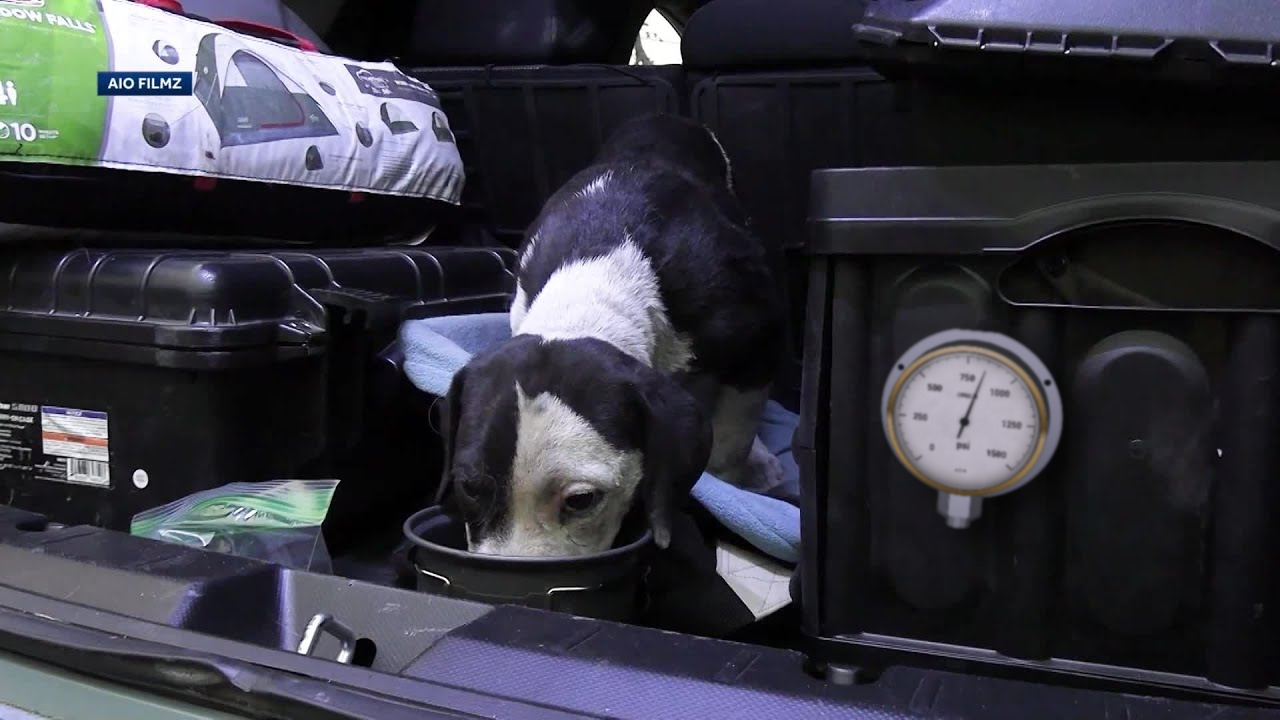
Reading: 850 psi
